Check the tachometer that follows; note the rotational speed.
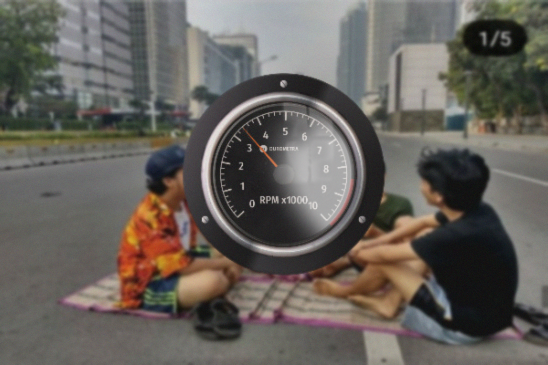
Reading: 3400 rpm
